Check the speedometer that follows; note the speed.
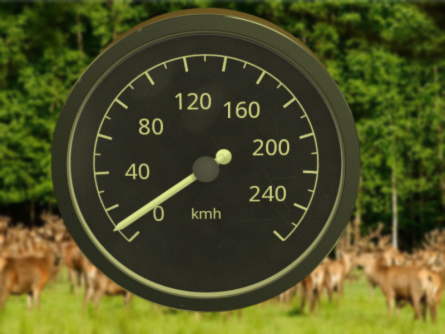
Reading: 10 km/h
